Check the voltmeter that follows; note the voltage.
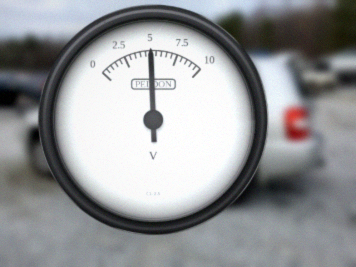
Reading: 5 V
